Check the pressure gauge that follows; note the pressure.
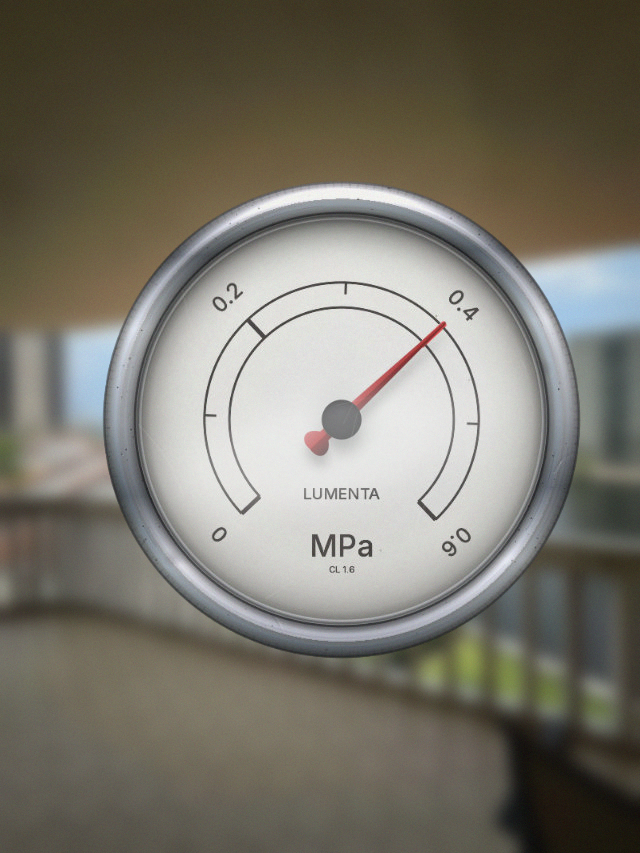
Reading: 0.4 MPa
